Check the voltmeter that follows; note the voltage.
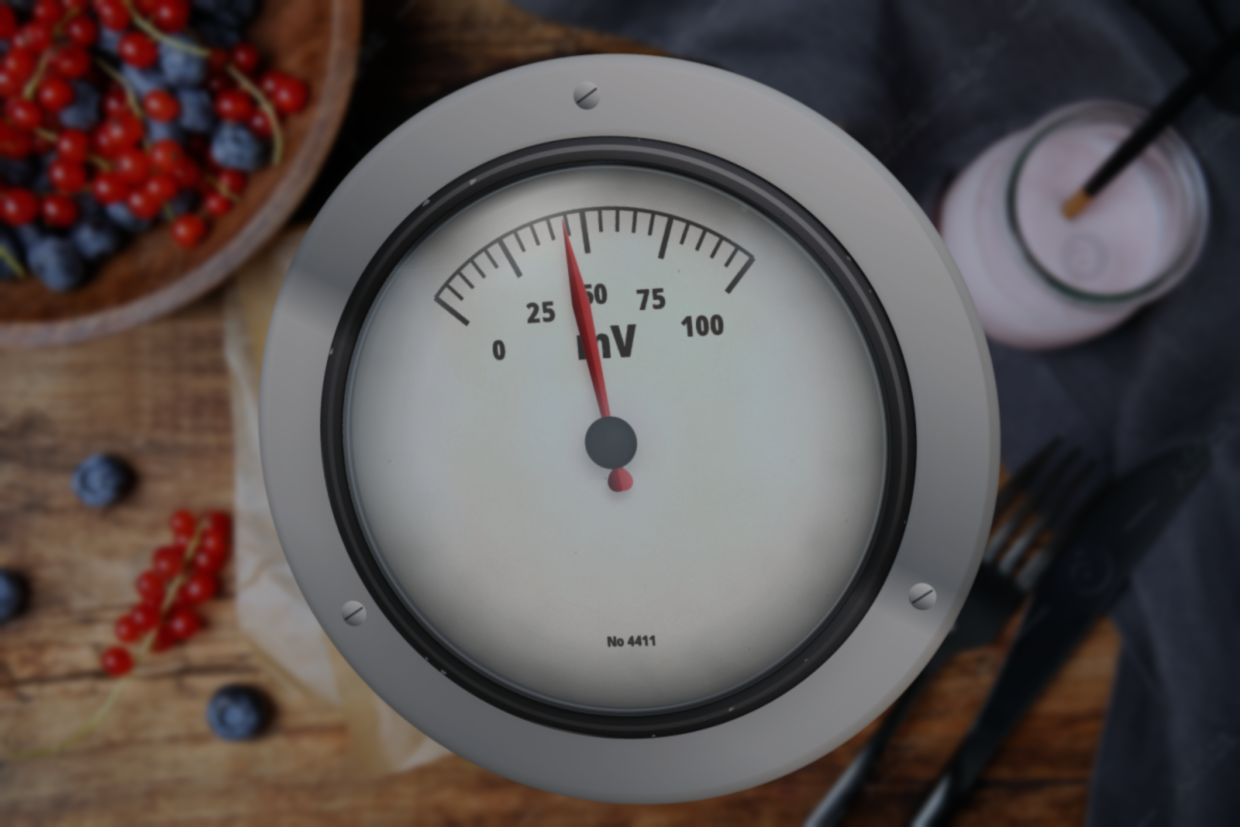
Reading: 45 mV
